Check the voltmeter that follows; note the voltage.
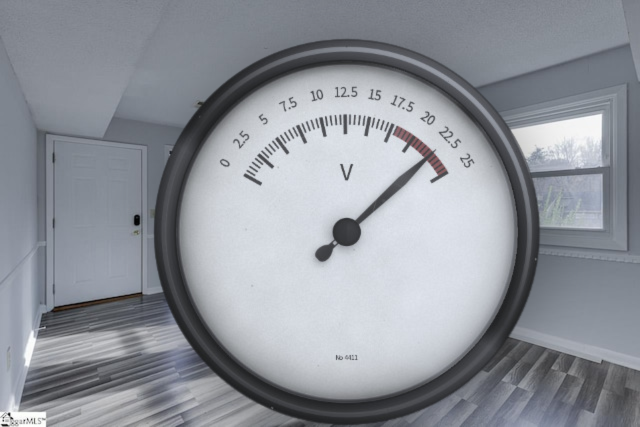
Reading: 22.5 V
